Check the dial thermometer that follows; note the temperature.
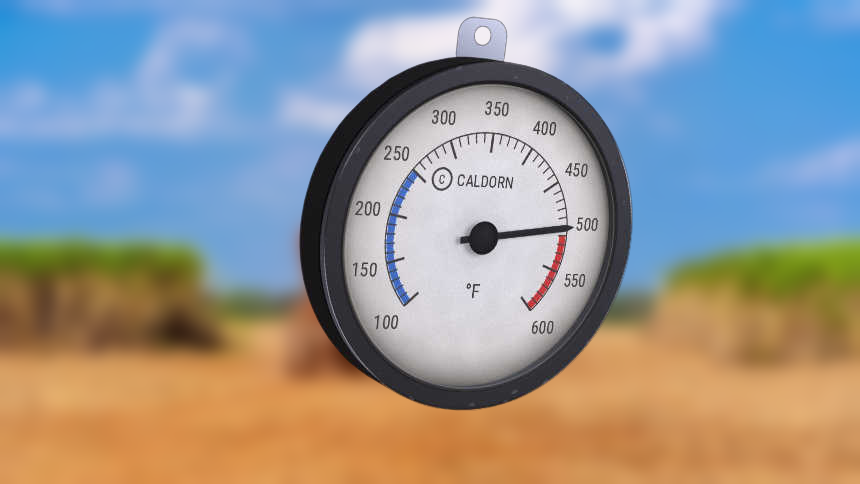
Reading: 500 °F
